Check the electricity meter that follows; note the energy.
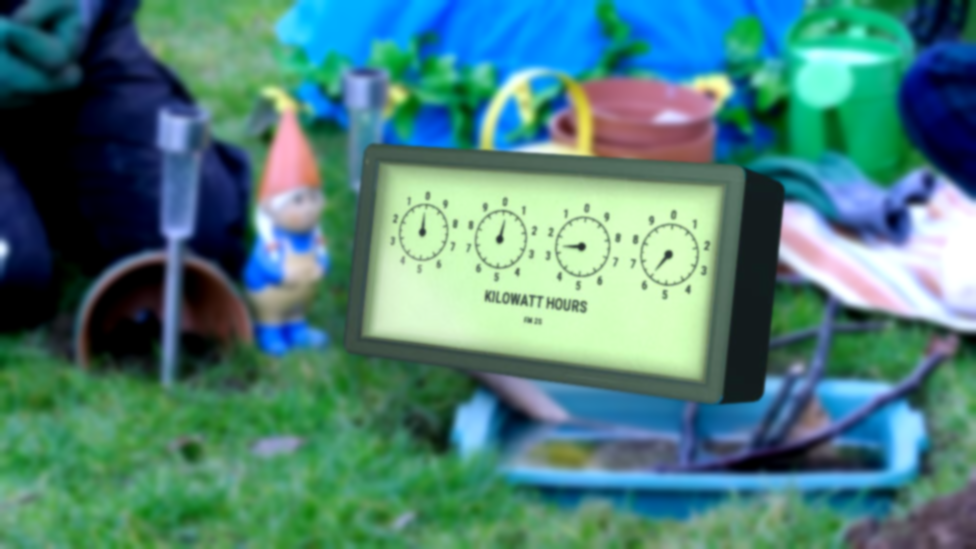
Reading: 26 kWh
